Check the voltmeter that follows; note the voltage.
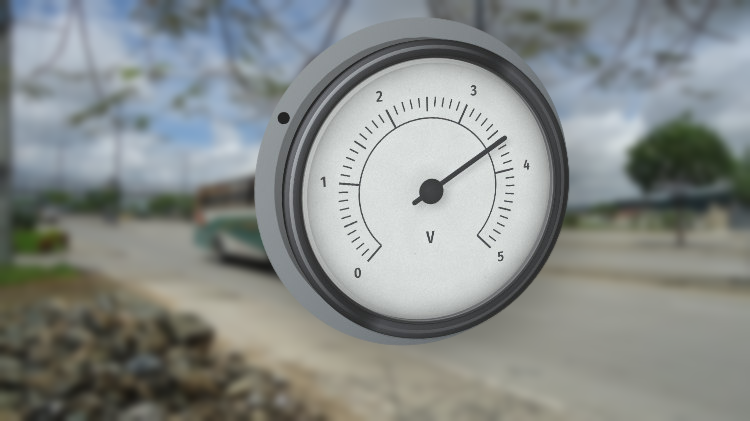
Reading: 3.6 V
